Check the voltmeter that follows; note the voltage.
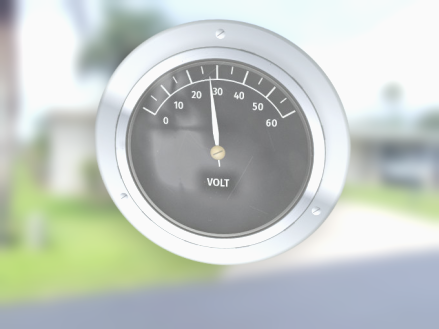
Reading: 27.5 V
